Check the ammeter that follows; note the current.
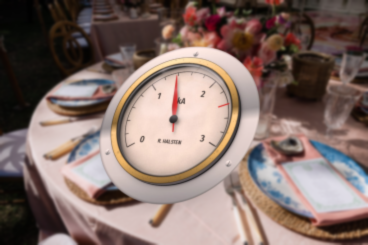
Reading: 1.4 kA
